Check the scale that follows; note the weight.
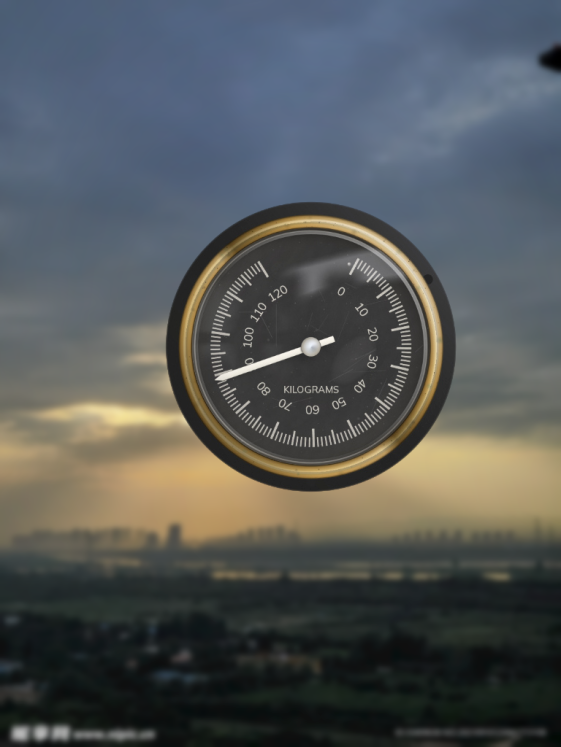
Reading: 89 kg
